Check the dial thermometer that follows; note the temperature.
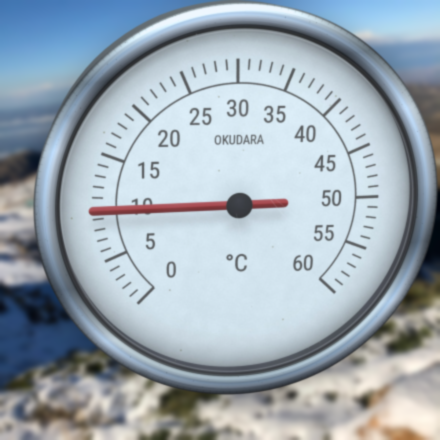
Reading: 10 °C
